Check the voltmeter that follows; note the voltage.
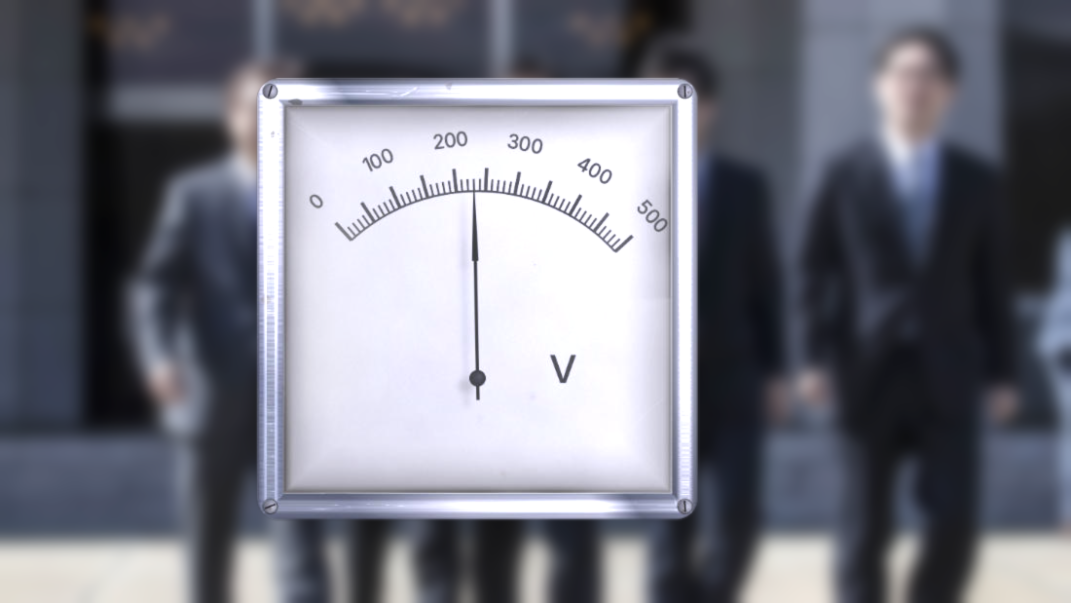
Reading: 230 V
